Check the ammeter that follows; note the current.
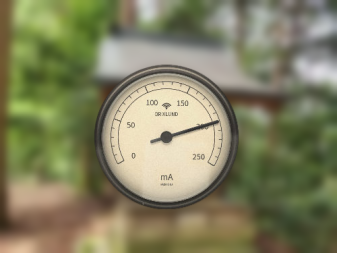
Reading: 200 mA
